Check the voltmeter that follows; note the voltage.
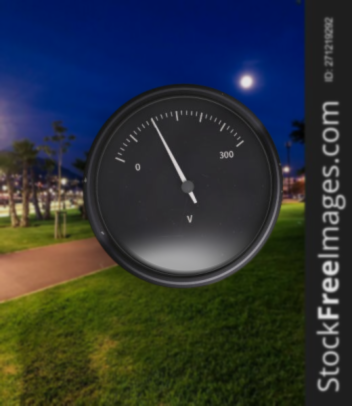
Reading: 100 V
